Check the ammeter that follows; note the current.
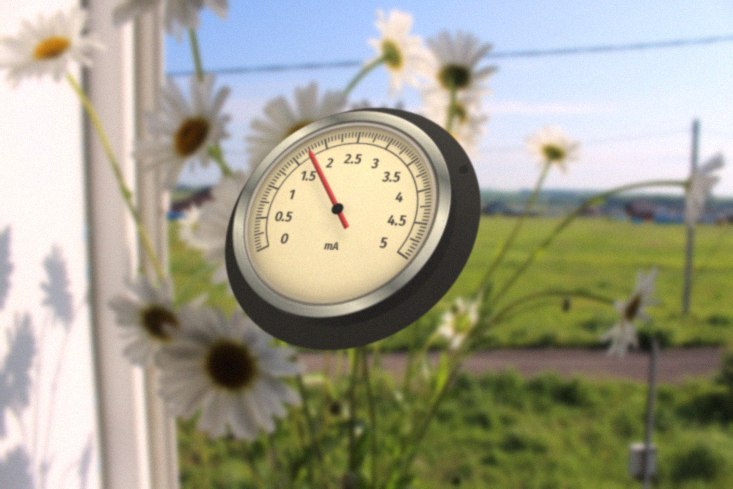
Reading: 1.75 mA
